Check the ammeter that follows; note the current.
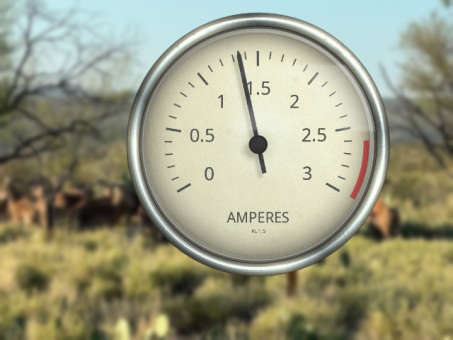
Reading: 1.35 A
